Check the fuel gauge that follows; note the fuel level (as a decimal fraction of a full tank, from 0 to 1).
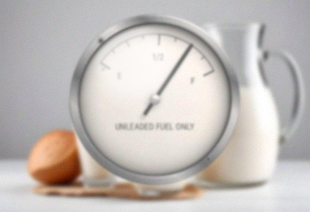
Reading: 0.75
